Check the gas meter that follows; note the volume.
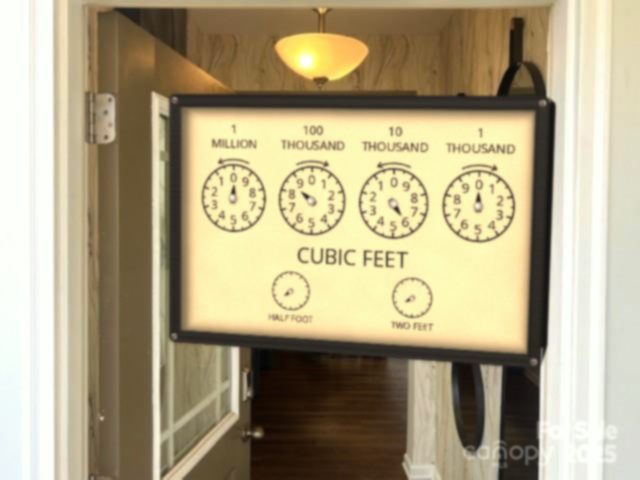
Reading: 986000 ft³
